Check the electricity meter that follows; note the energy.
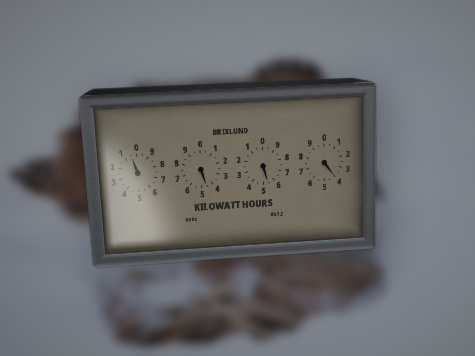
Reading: 454 kWh
